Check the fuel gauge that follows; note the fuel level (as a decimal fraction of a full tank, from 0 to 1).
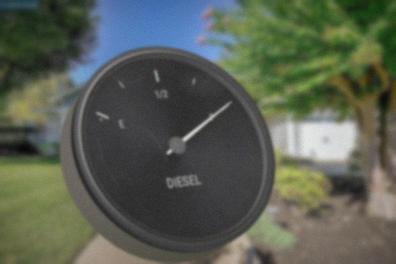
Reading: 1
